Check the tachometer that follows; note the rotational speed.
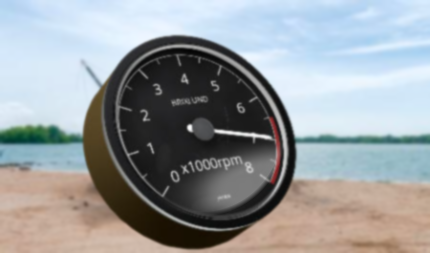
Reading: 7000 rpm
